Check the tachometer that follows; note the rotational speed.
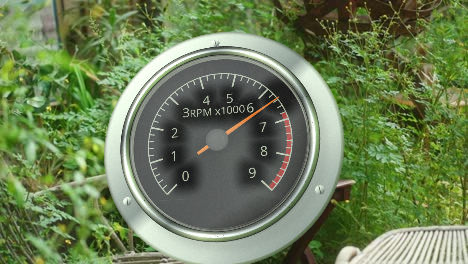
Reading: 6400 rpm
